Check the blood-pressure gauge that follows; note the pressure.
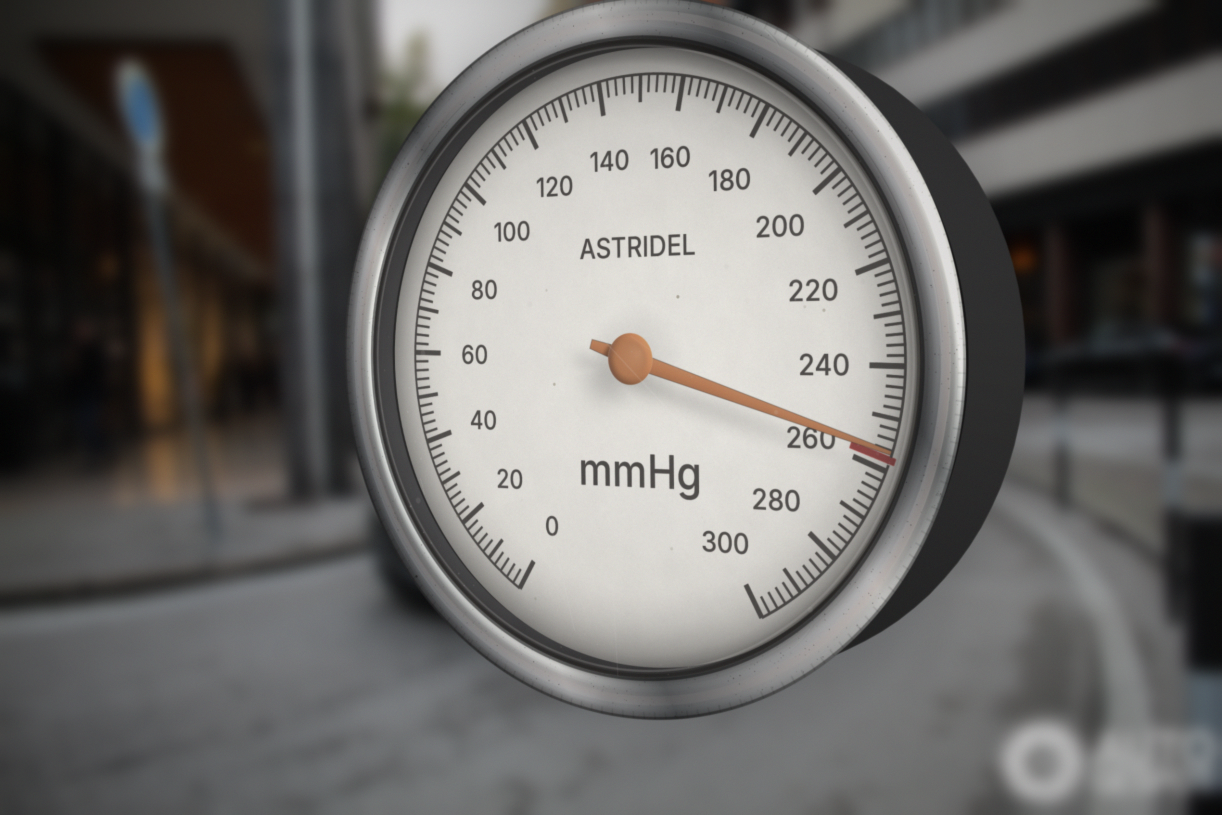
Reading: 256 mmHg
